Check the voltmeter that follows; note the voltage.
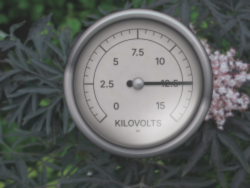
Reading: 12.5 kV
